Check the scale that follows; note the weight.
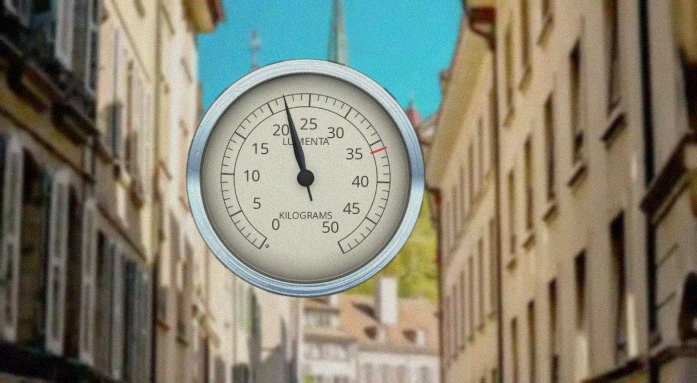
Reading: 22 kg
